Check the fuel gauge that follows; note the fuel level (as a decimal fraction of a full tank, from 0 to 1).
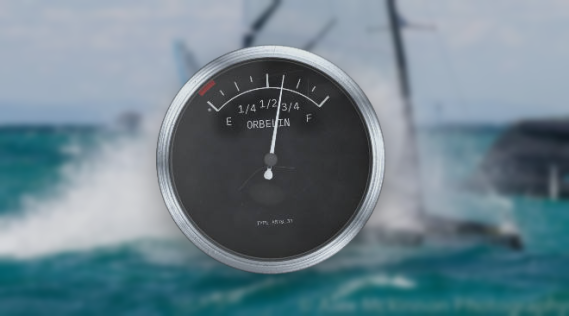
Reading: 0.625
